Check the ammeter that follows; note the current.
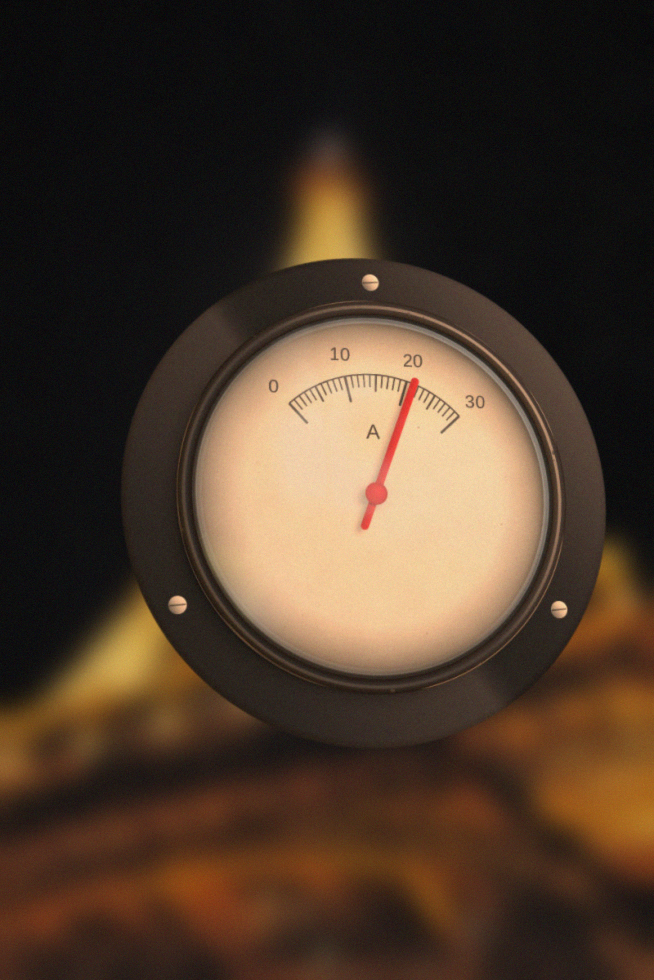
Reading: 21 A
